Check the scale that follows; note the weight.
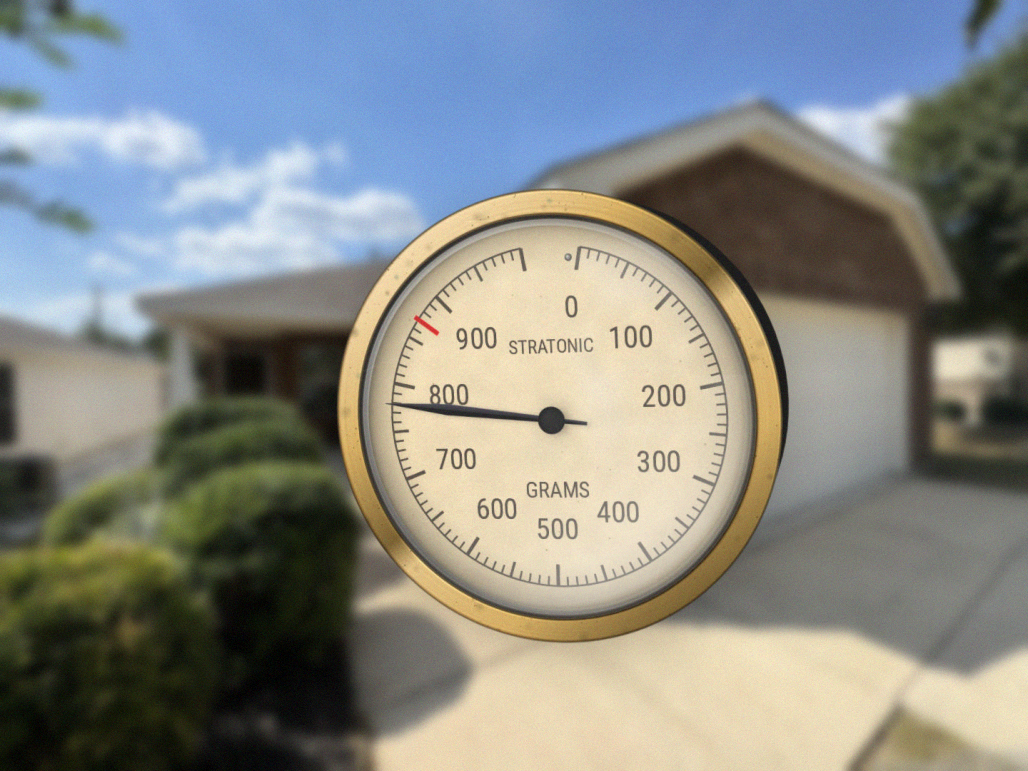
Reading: 780 g
